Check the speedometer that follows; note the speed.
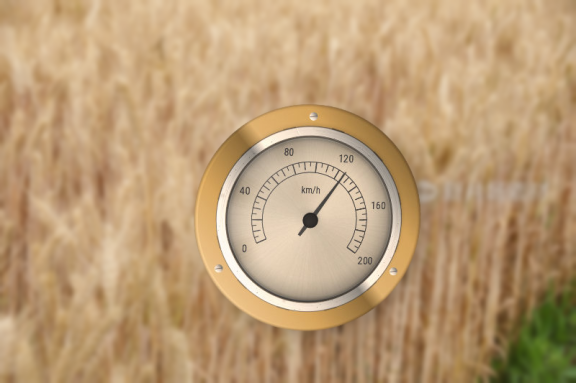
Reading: 125 km/h
